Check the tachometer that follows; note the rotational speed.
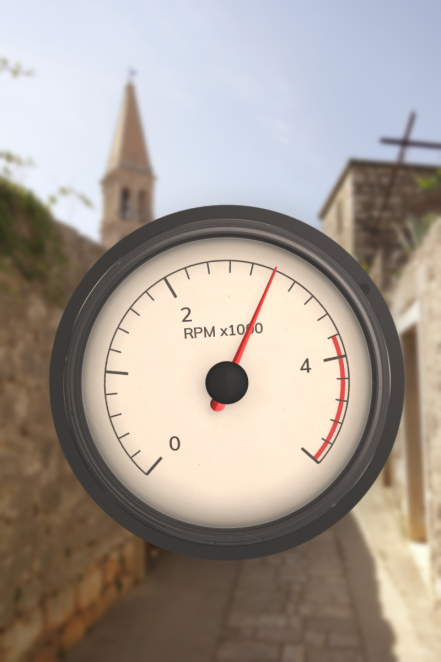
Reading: 3000 rpm
